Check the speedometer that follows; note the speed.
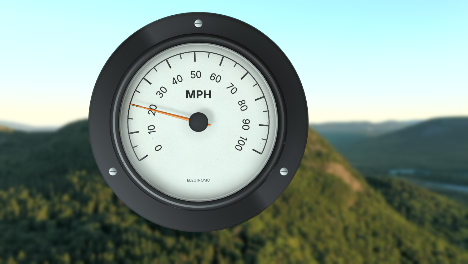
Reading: 20 mph
